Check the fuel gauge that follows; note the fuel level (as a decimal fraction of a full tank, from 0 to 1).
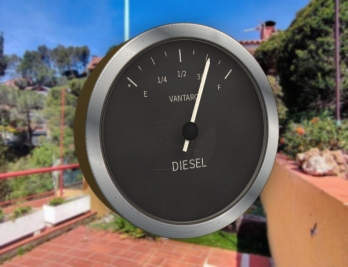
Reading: 0.75
